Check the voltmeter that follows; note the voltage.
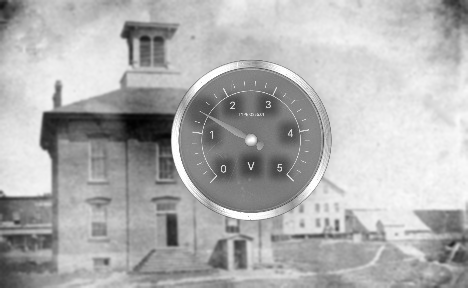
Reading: 1.4 V
